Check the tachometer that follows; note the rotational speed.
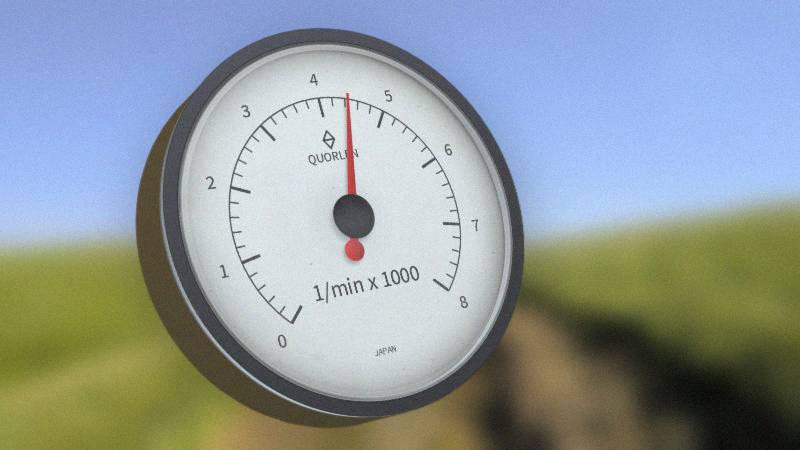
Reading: 4400 rpm
